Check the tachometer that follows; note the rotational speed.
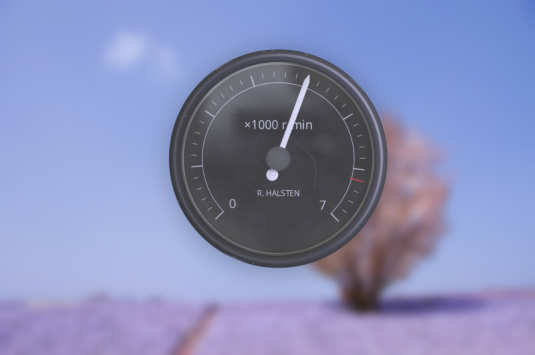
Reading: 4000 rpm
